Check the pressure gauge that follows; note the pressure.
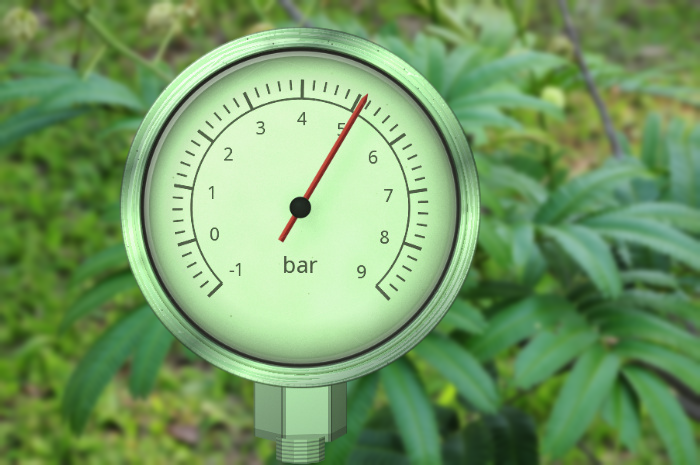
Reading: 5.1 bar
